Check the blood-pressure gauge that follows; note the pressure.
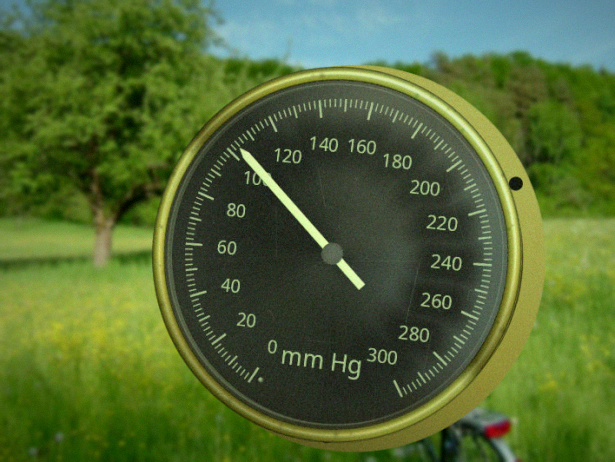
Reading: 104 mmHg
